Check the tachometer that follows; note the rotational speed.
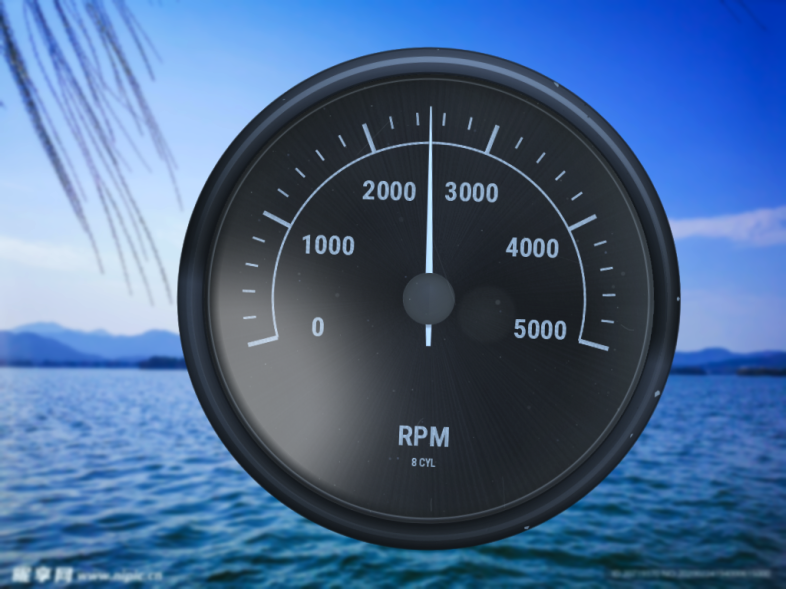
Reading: 2500 rpm
